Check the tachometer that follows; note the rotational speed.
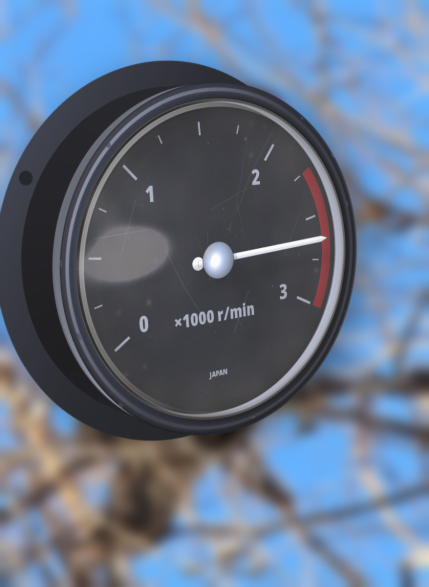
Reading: 2625 rpm
